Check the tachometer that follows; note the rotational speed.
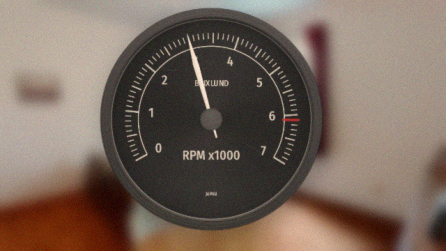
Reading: 3000 rpm
